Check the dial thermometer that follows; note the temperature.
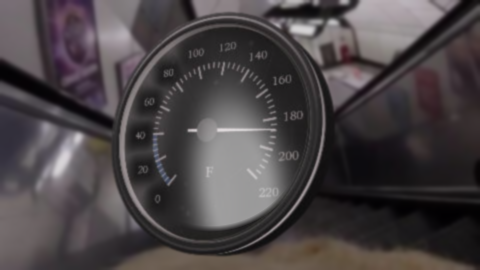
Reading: 188 °F
